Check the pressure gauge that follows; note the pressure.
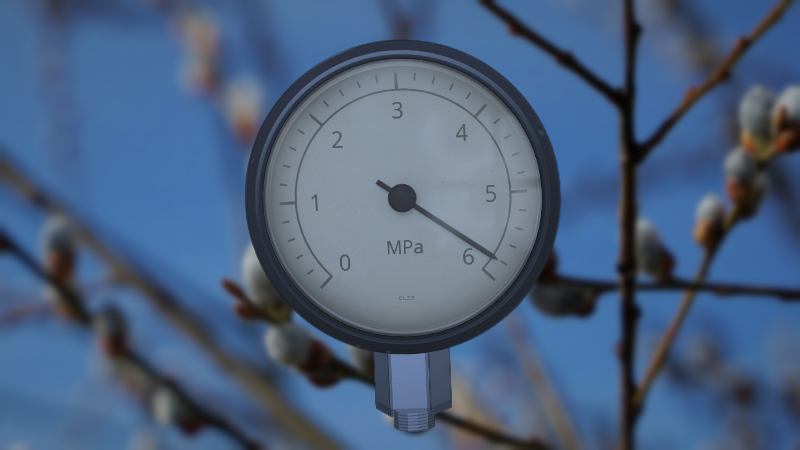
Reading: 5.8 MPa
